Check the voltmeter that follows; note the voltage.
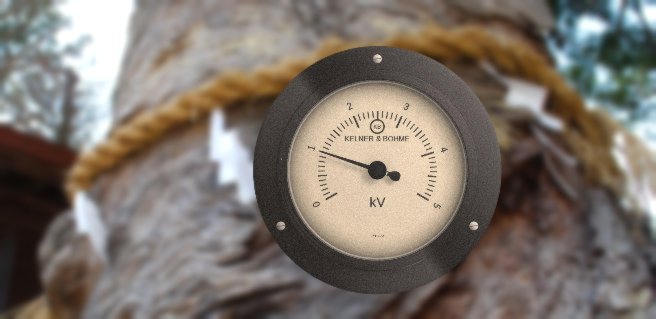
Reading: 1 kV
